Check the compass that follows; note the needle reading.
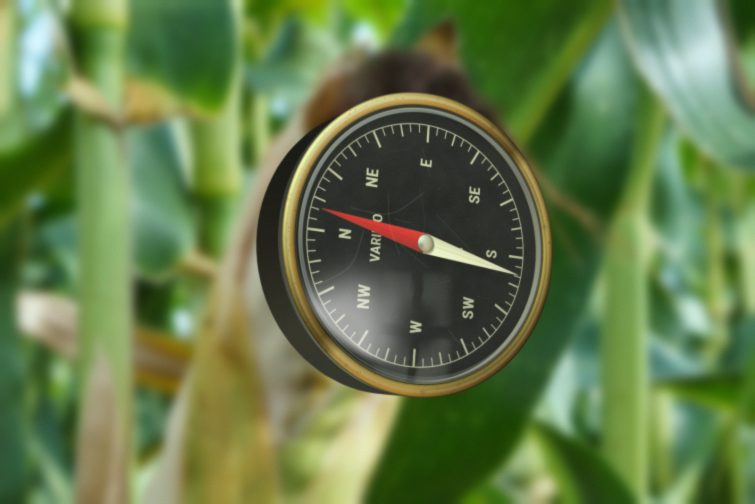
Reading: 10 °
